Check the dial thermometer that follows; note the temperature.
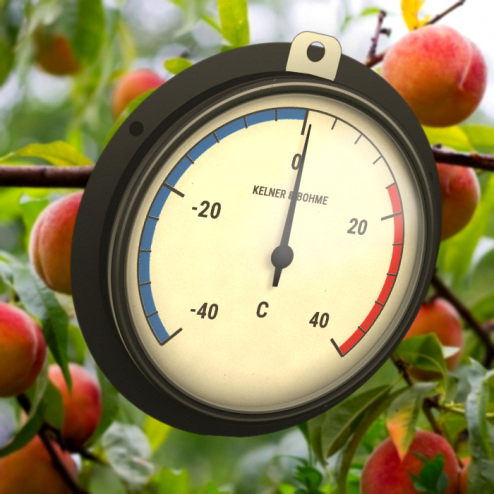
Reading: 0 °C
